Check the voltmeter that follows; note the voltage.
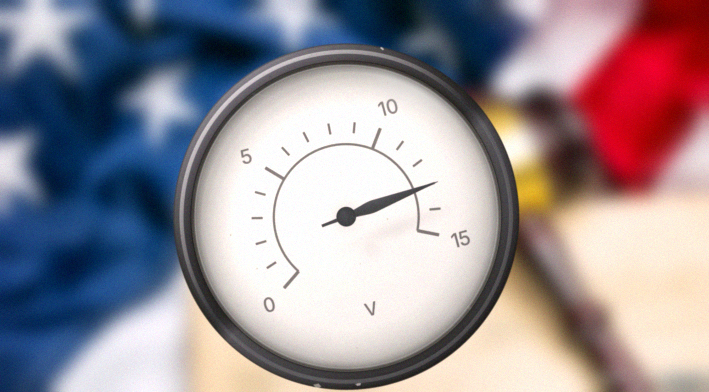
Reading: 13 V
